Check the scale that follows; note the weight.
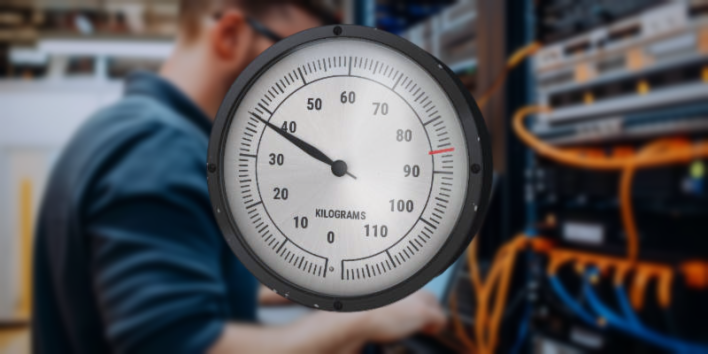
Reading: 38 kg
